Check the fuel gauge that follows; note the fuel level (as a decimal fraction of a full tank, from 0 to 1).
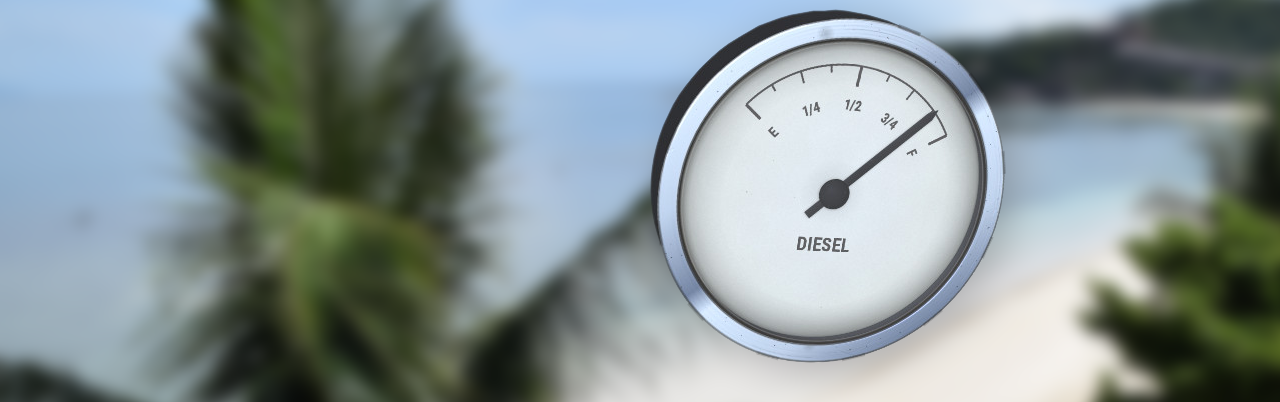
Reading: 0.875
